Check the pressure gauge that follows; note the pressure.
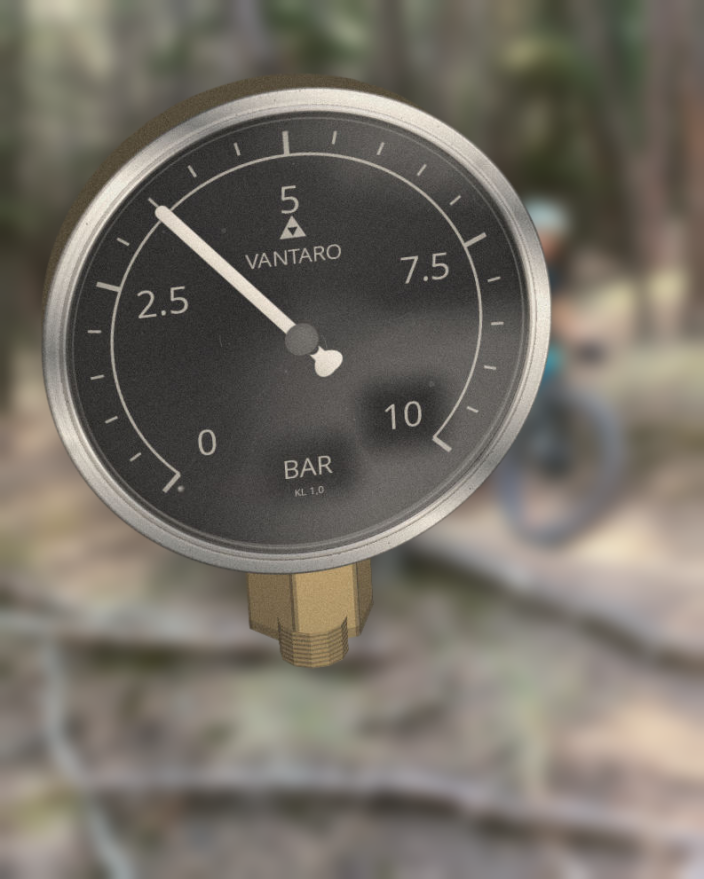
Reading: 3.5 bar
